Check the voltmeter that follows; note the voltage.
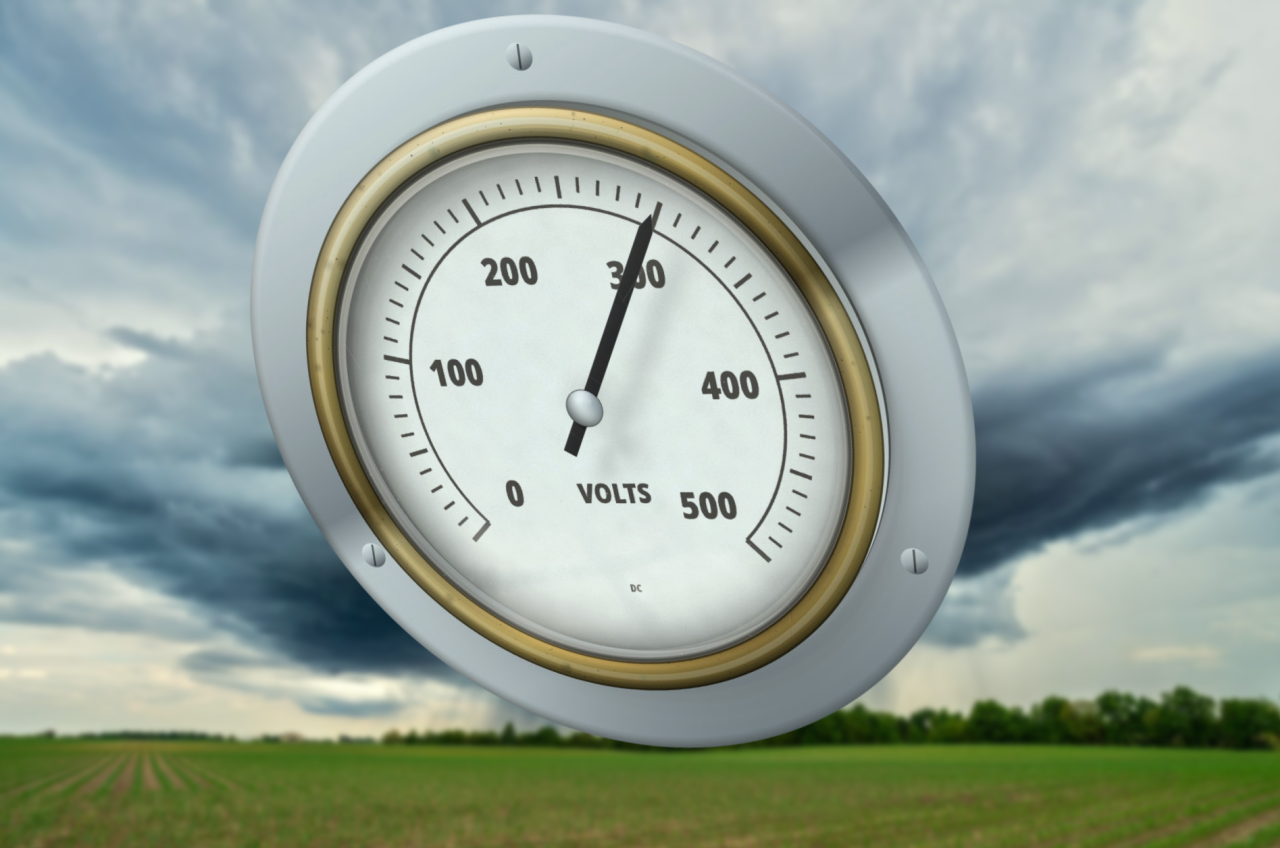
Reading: 300 V
